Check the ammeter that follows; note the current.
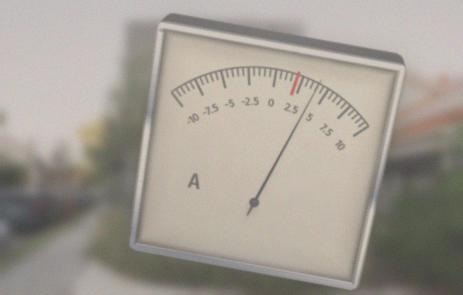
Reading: 4 A
